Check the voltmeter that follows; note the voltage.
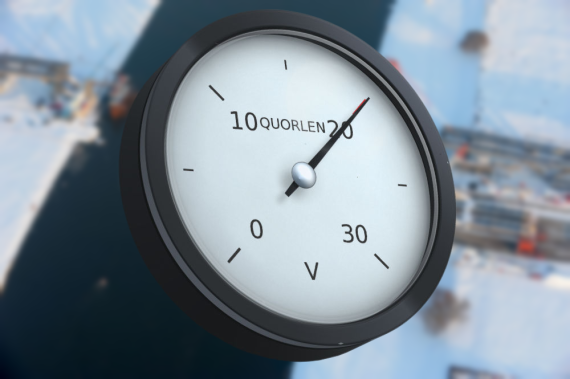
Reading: 20 V
